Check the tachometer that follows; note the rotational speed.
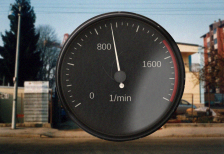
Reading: 950 rpm
